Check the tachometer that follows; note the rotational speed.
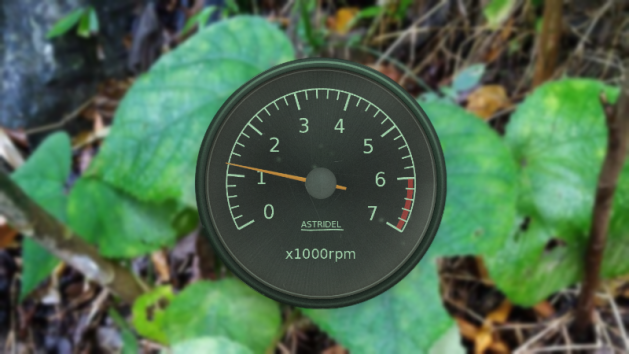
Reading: 1200 rpm
